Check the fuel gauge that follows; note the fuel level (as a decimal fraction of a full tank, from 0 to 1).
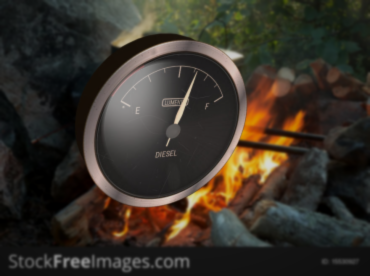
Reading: 0.625
